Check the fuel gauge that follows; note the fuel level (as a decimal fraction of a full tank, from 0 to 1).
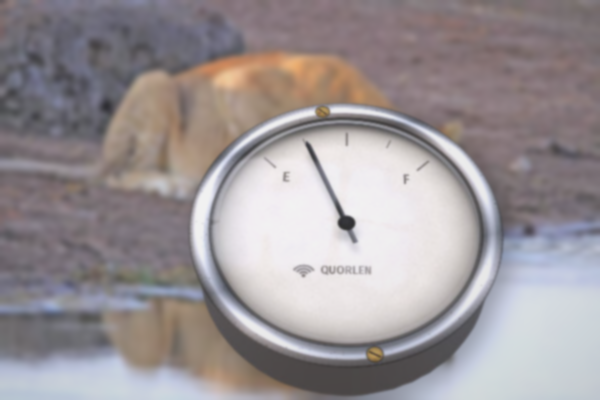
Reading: 0.25
